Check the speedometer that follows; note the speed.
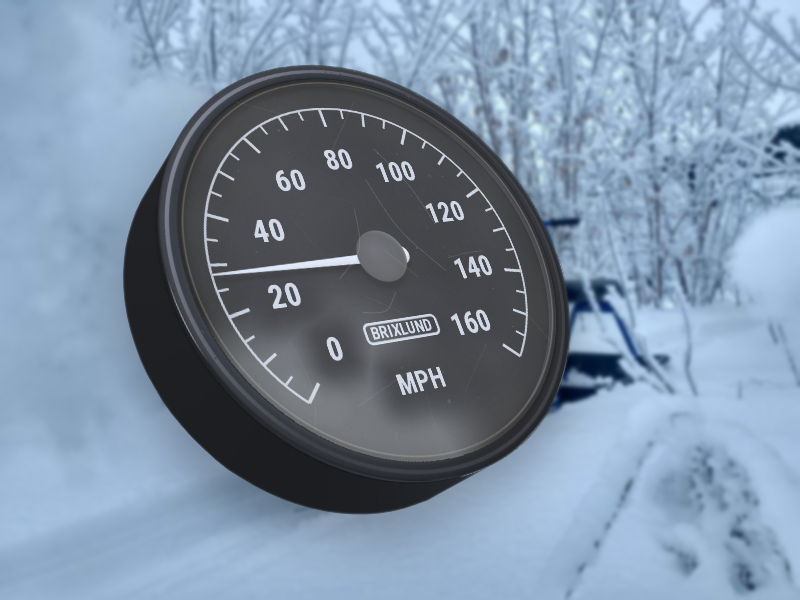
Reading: 27.5 mph
